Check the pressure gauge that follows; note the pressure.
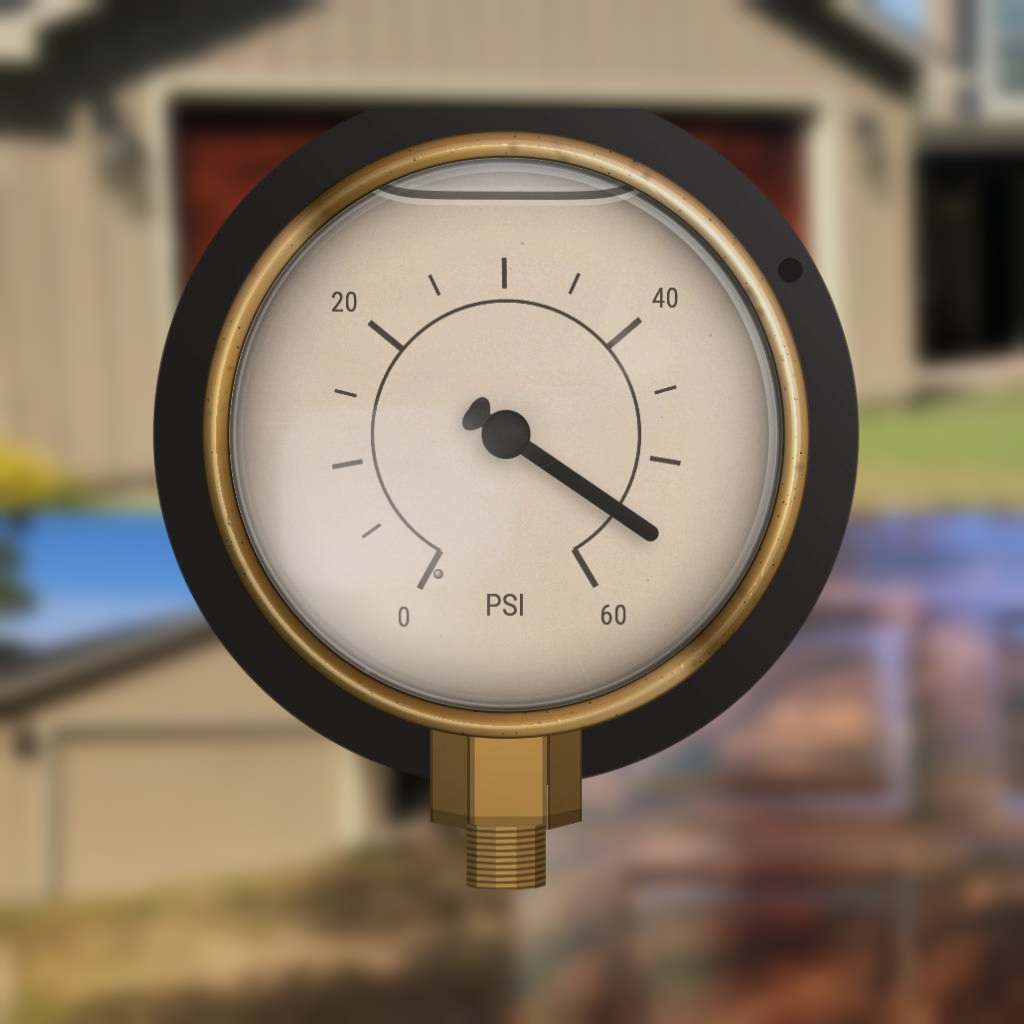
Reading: 55 psi
